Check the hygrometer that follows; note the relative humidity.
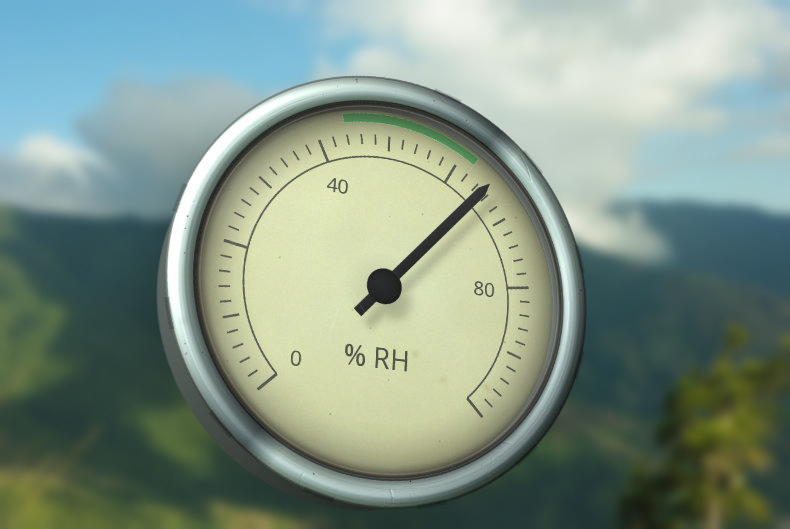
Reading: 65 %
